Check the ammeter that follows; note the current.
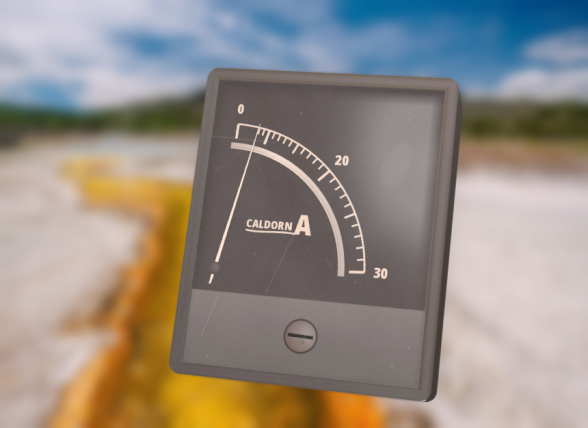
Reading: 8 A
